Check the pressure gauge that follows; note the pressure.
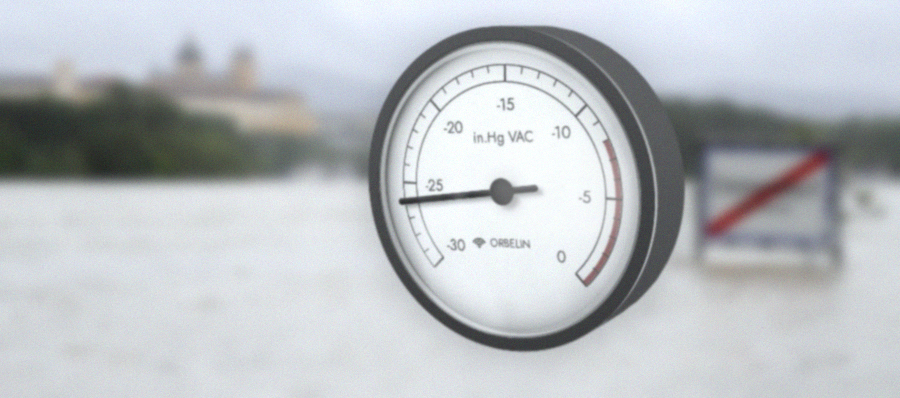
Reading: -26 inHg
